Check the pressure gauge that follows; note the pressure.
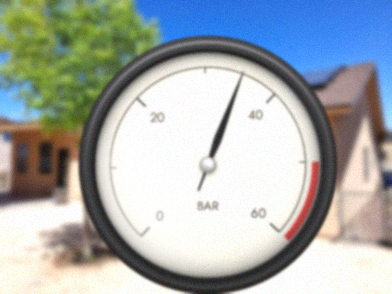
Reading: 35 bar
